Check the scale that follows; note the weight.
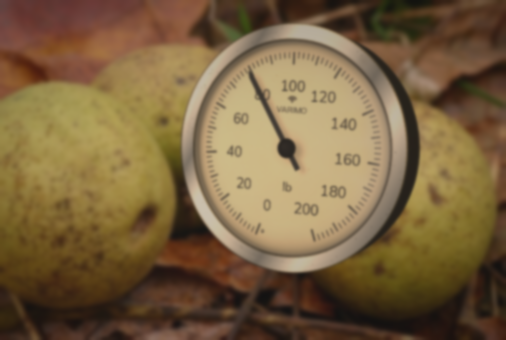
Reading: 80 lb
